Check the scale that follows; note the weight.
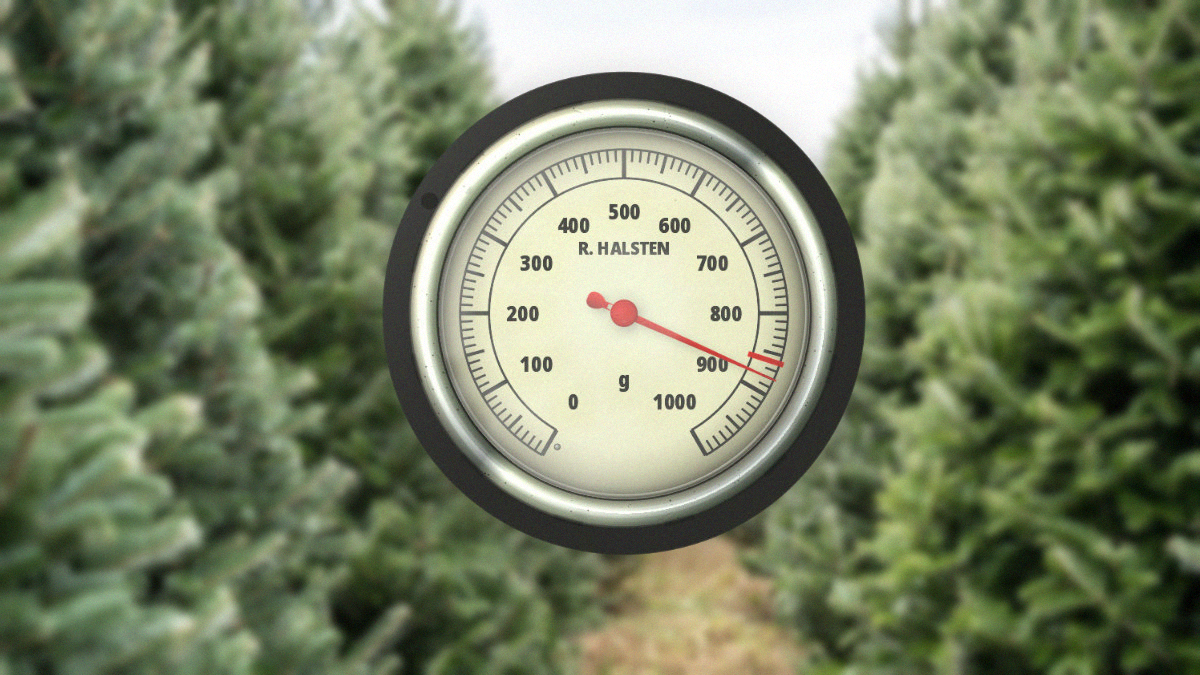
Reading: 880 g
